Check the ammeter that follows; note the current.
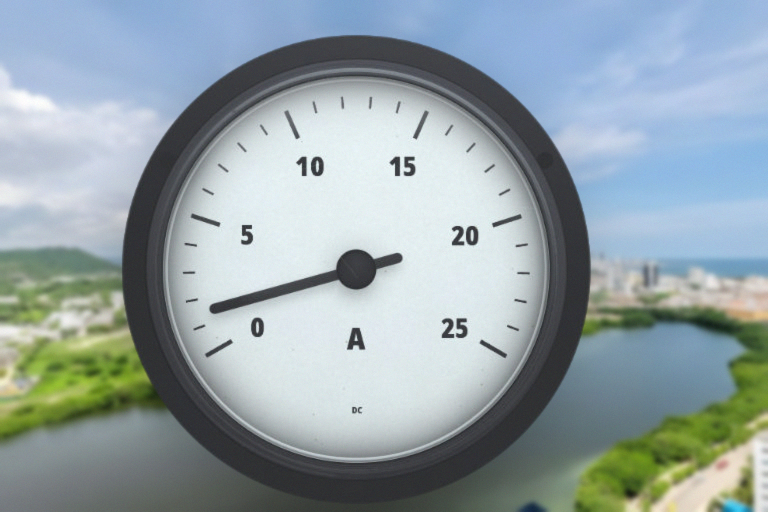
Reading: 1.5 A
